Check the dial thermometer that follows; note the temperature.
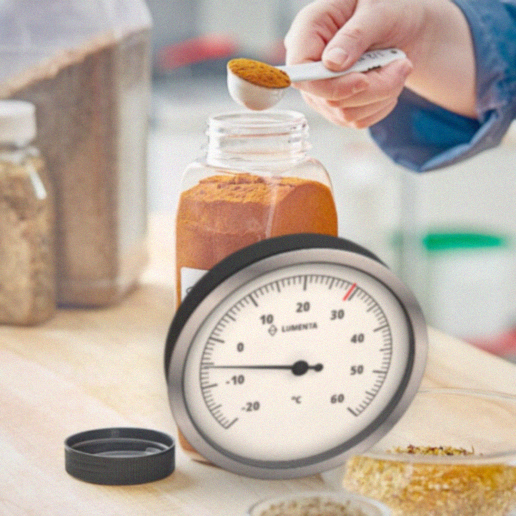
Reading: -5 °C
